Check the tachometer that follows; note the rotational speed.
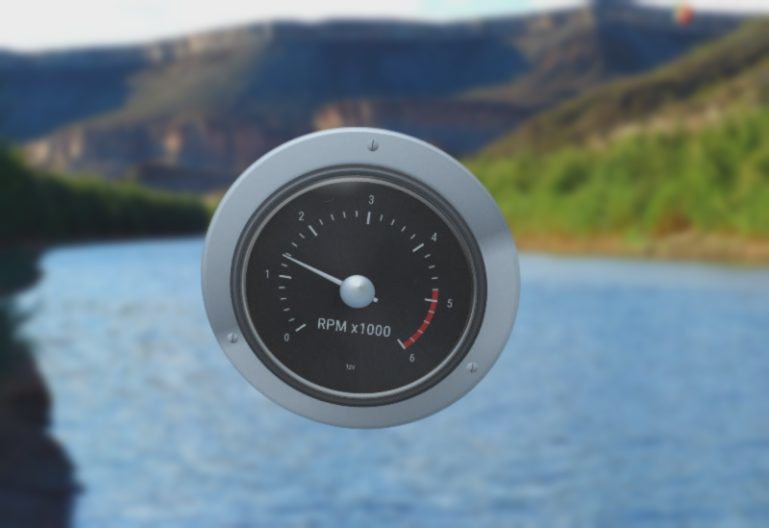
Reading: 1400 rpm
